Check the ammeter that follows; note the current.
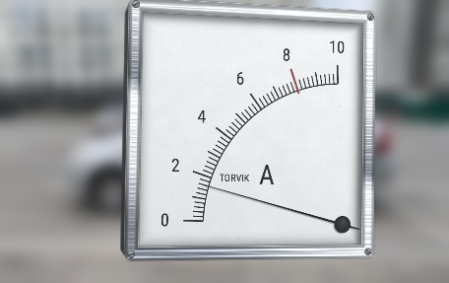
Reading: 1.6 A
